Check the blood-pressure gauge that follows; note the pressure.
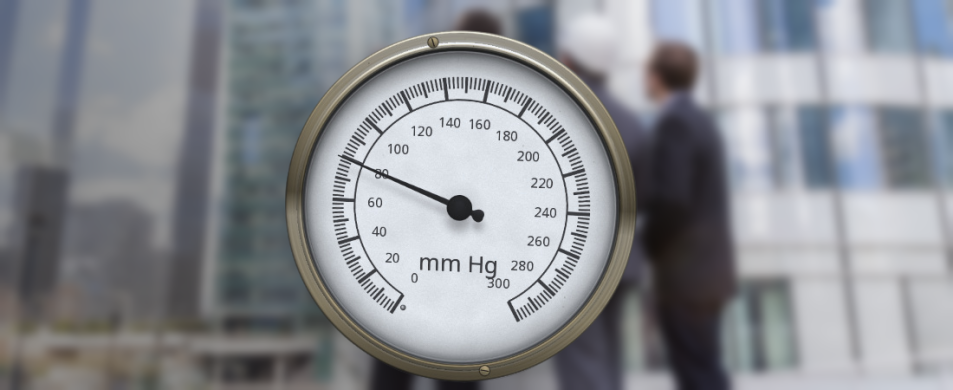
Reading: 80 mmHg
